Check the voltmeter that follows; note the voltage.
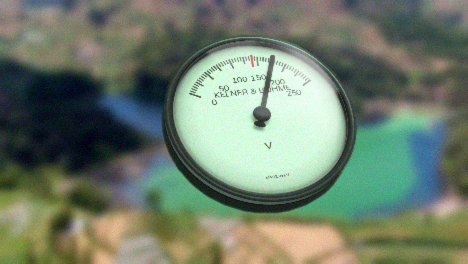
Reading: 175 V
